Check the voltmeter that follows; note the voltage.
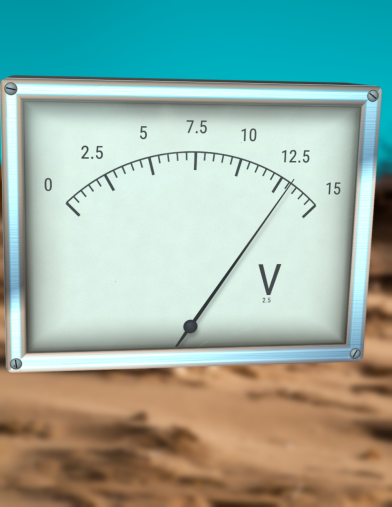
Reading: 13 V
